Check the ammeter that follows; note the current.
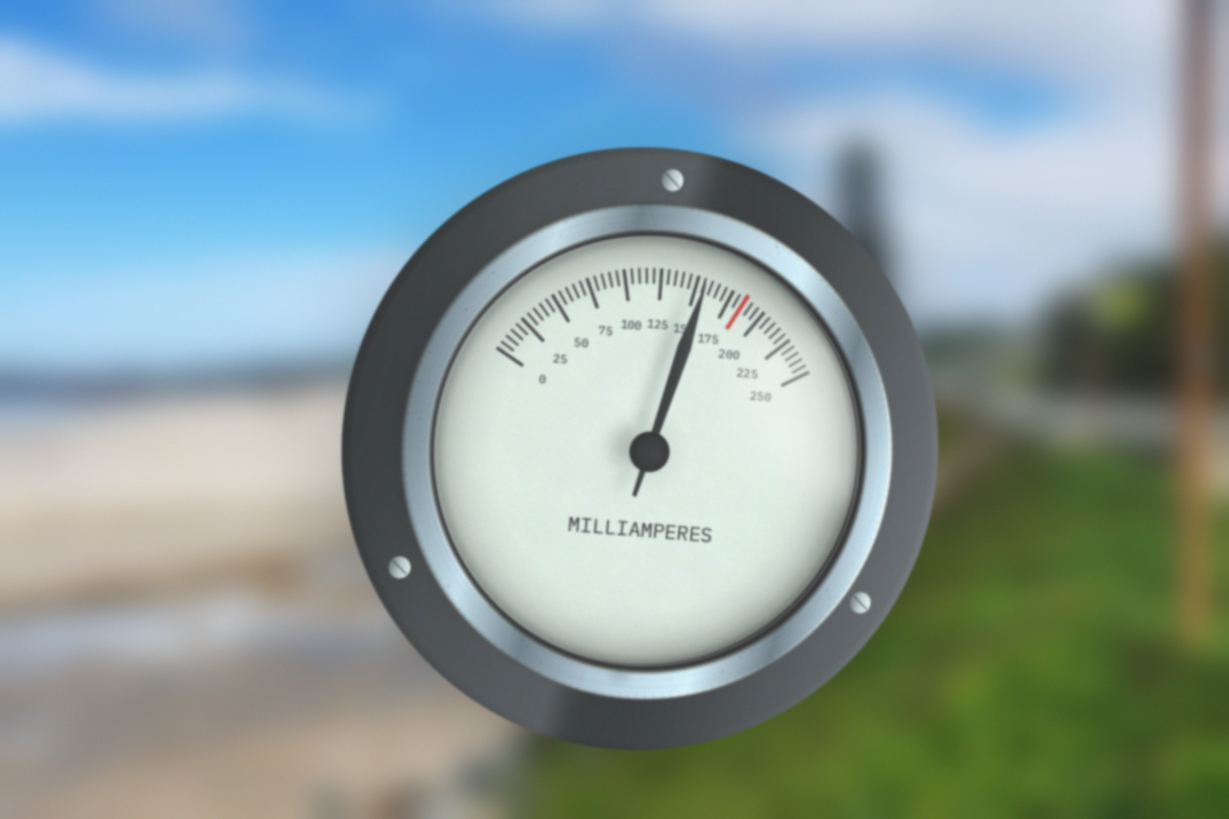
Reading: 155 mA
